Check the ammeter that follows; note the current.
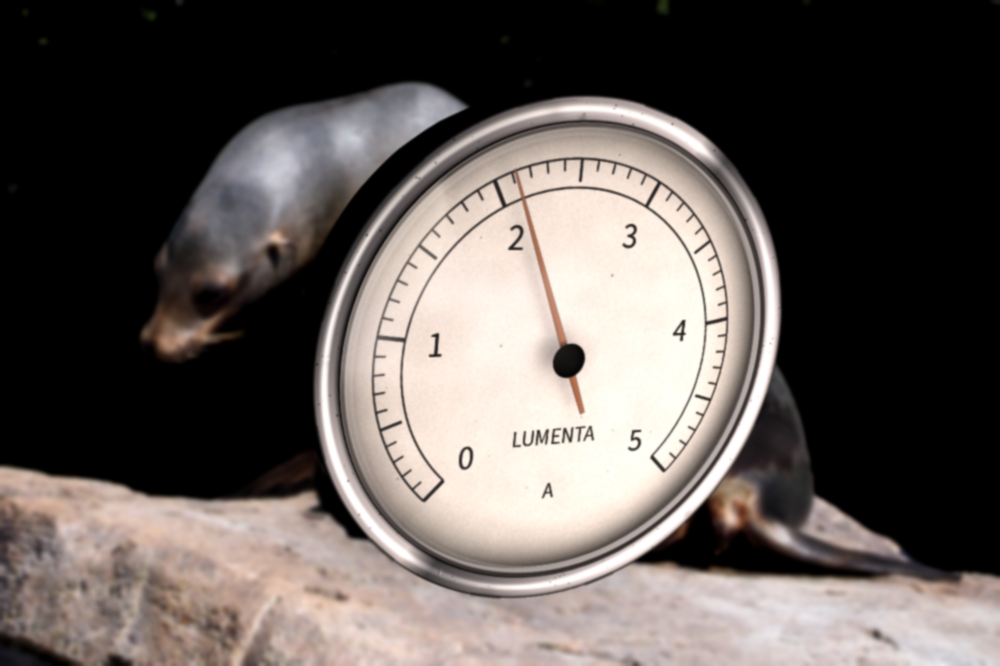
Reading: 2.1 A
